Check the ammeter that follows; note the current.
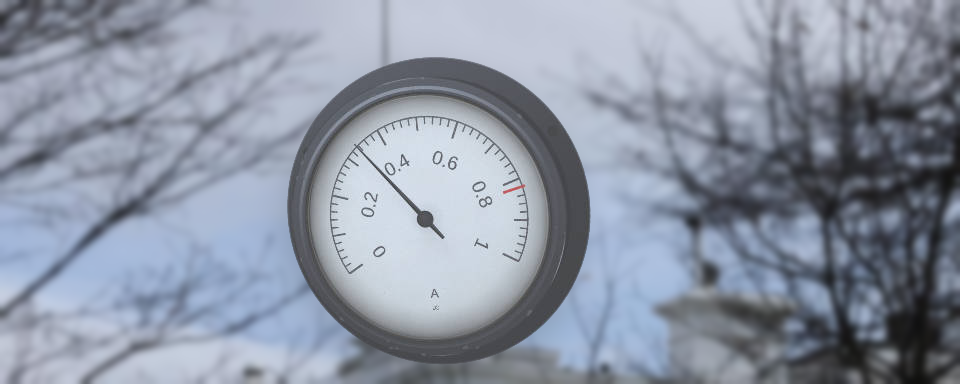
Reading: 0.34 A
